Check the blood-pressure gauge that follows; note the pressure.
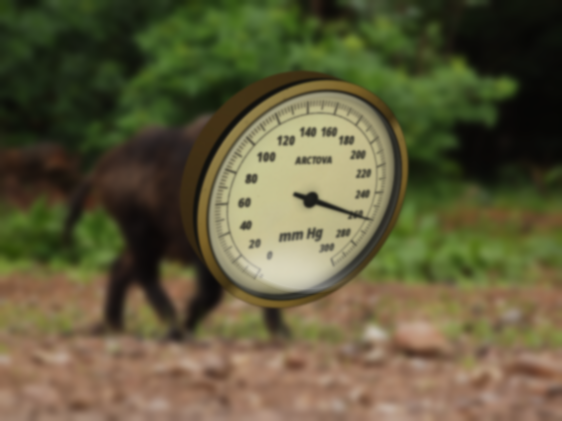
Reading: 260 mmHg
